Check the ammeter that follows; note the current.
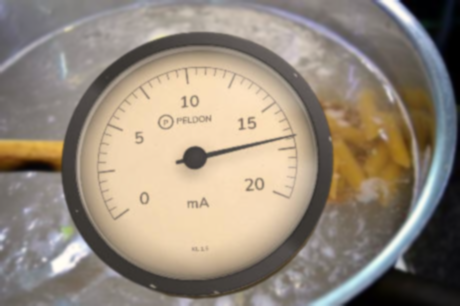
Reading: 17 mA
